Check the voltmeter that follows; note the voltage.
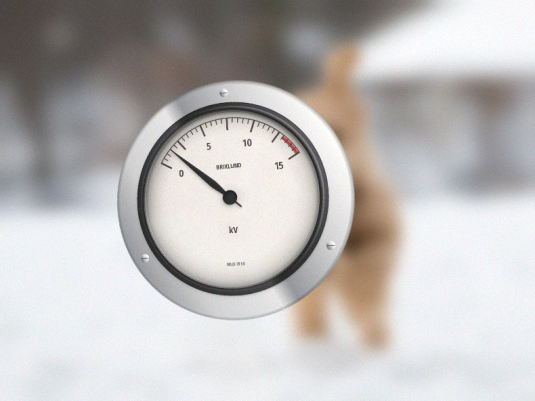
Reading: 1.5 kV
